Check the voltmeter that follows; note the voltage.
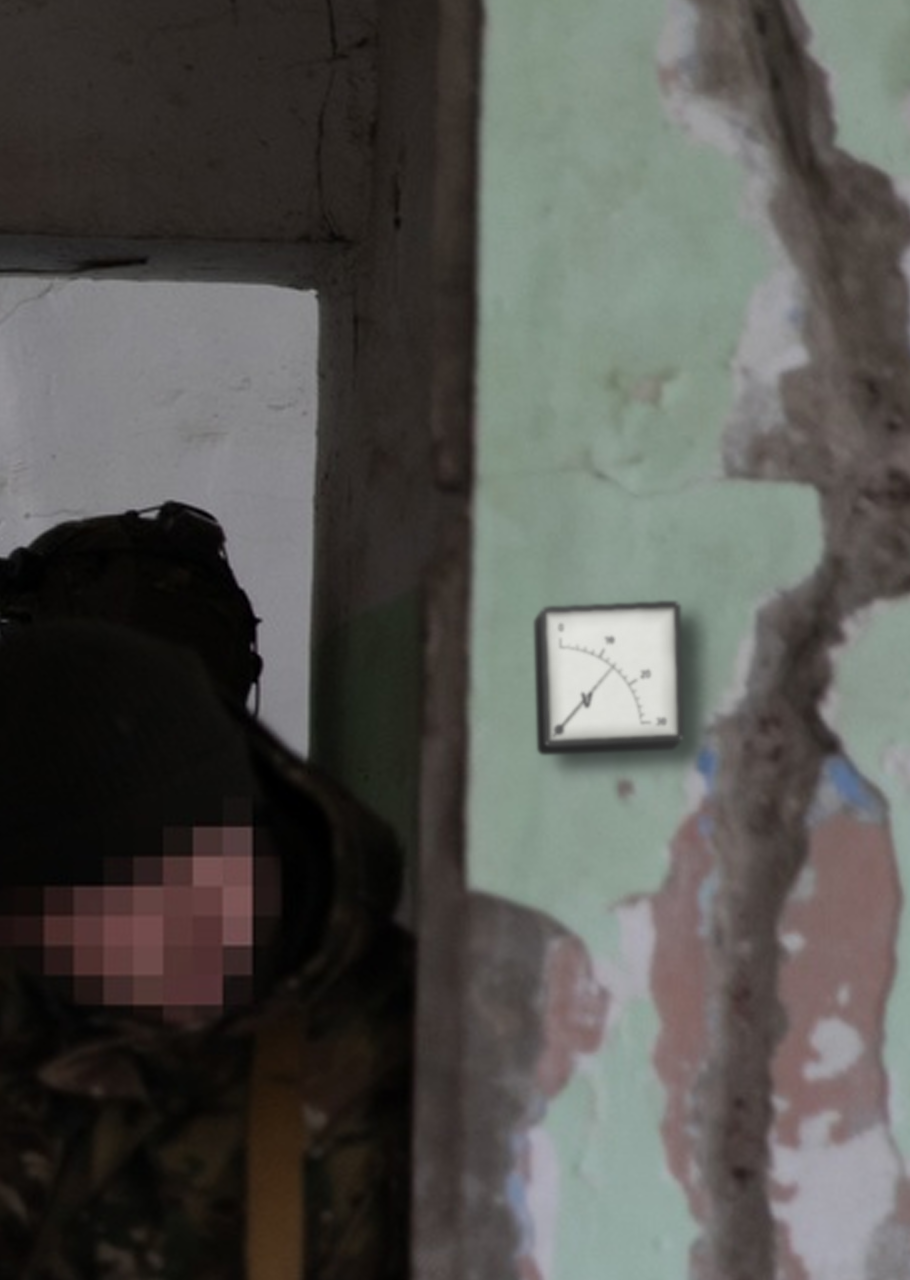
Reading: 14 V
